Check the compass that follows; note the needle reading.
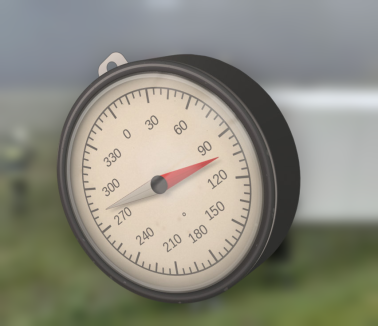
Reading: 102.5 °
